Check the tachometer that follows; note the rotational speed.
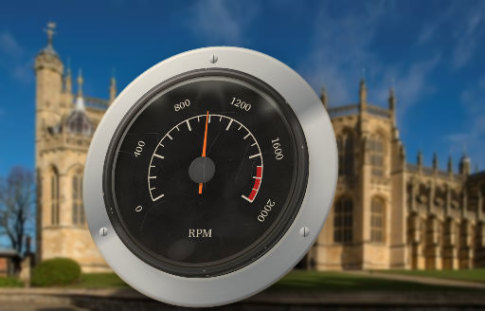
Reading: 1000 rpm
